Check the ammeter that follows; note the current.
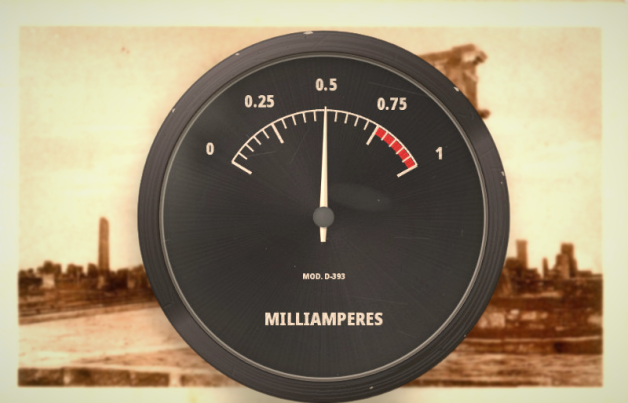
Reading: 0.5 mA
